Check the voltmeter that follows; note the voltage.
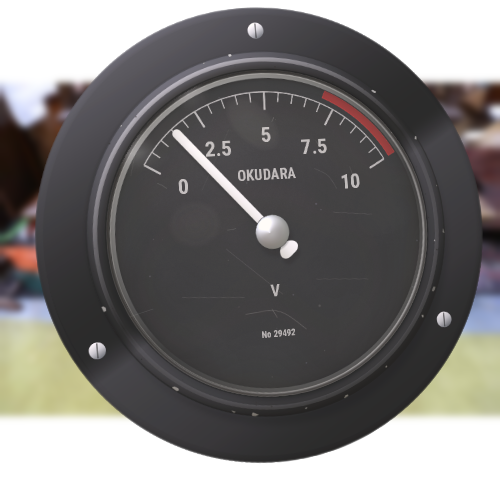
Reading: 1.5 V
